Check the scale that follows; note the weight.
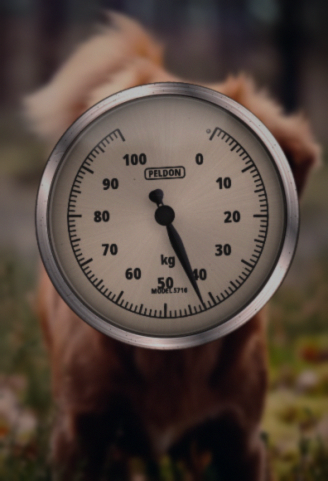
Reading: 42 kg
